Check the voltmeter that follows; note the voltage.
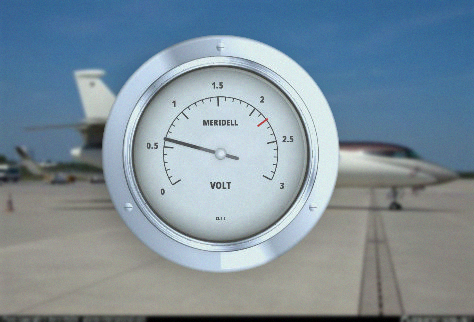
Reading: 0.6 V
